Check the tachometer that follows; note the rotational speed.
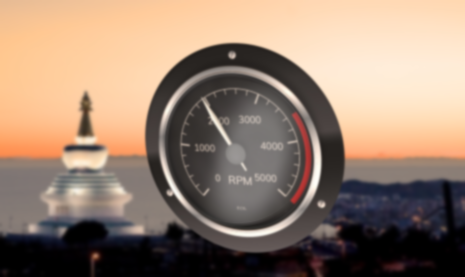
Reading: 2000 rpm
